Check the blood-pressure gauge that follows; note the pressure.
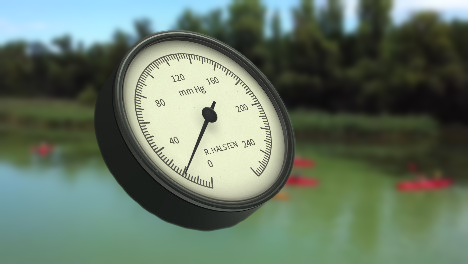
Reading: 20 mmHg
